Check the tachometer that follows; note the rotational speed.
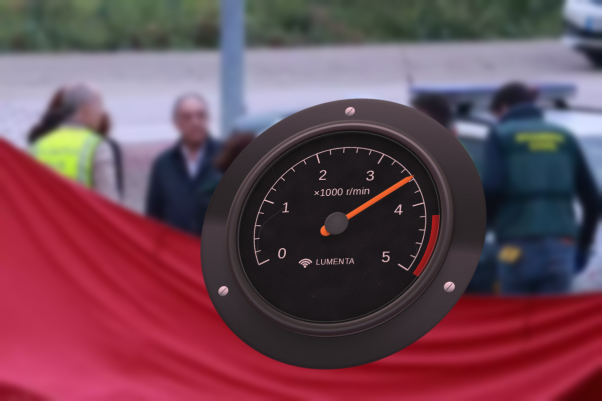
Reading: 3600 rpm
